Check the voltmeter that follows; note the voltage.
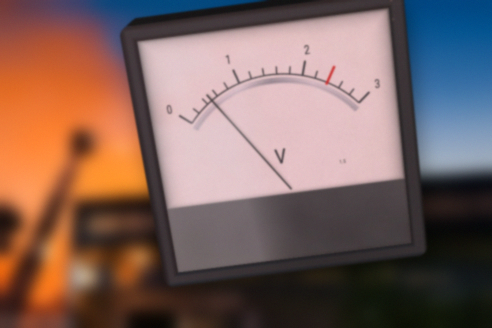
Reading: 0.5 V
